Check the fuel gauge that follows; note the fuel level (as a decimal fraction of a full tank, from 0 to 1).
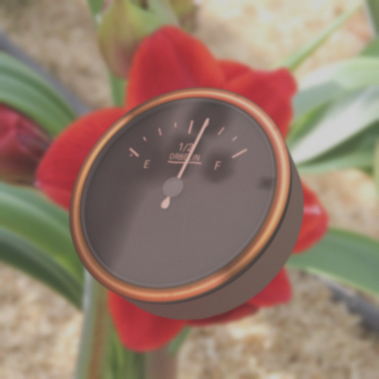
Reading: 0.625
